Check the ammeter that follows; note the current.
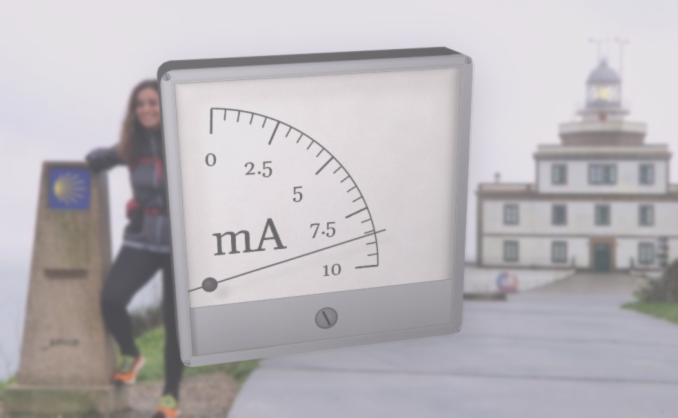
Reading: 8.5 mA
